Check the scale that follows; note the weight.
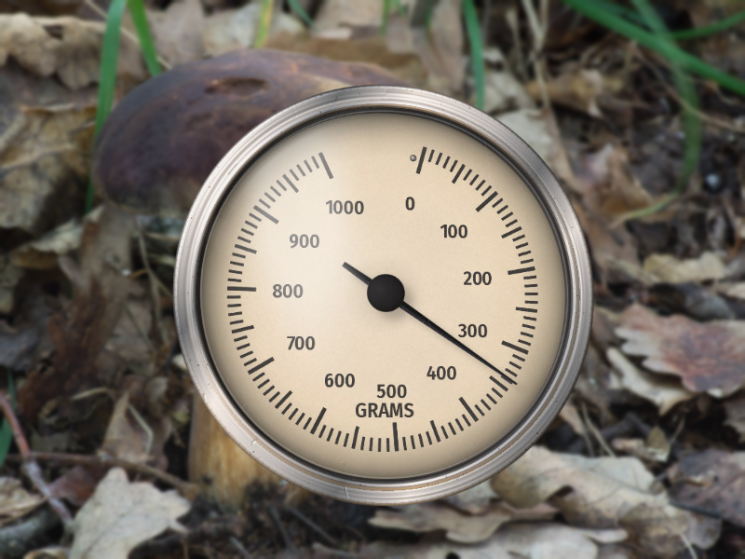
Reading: 340 g
